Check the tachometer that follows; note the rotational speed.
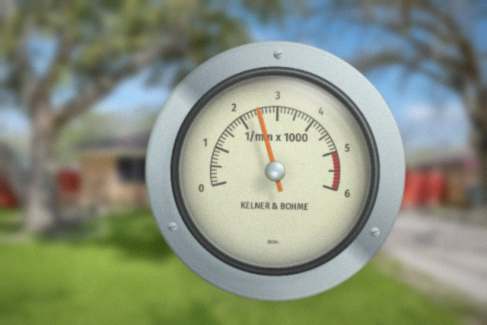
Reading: 2500 rpm
